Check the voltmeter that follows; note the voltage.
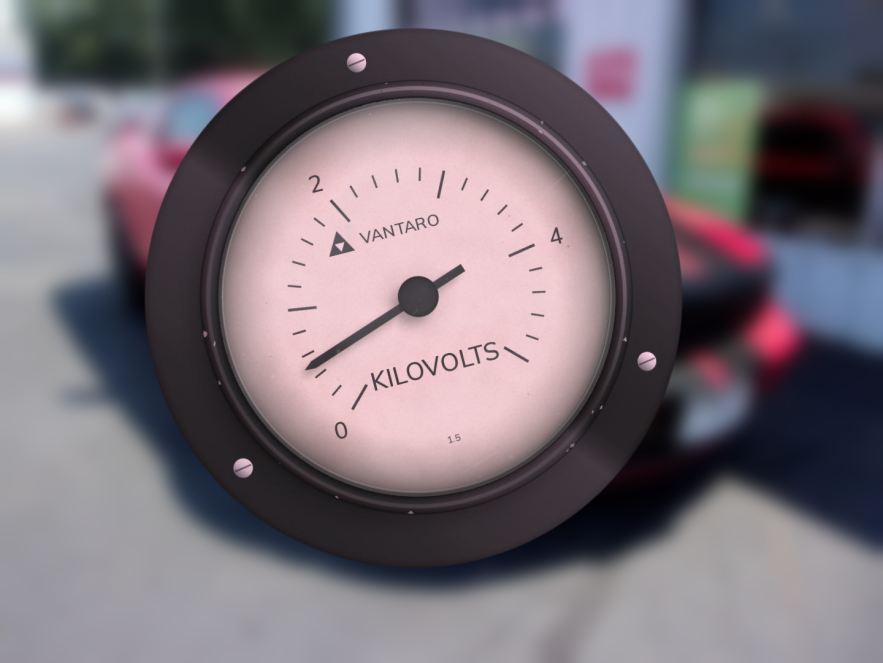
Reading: 0.5 kV
